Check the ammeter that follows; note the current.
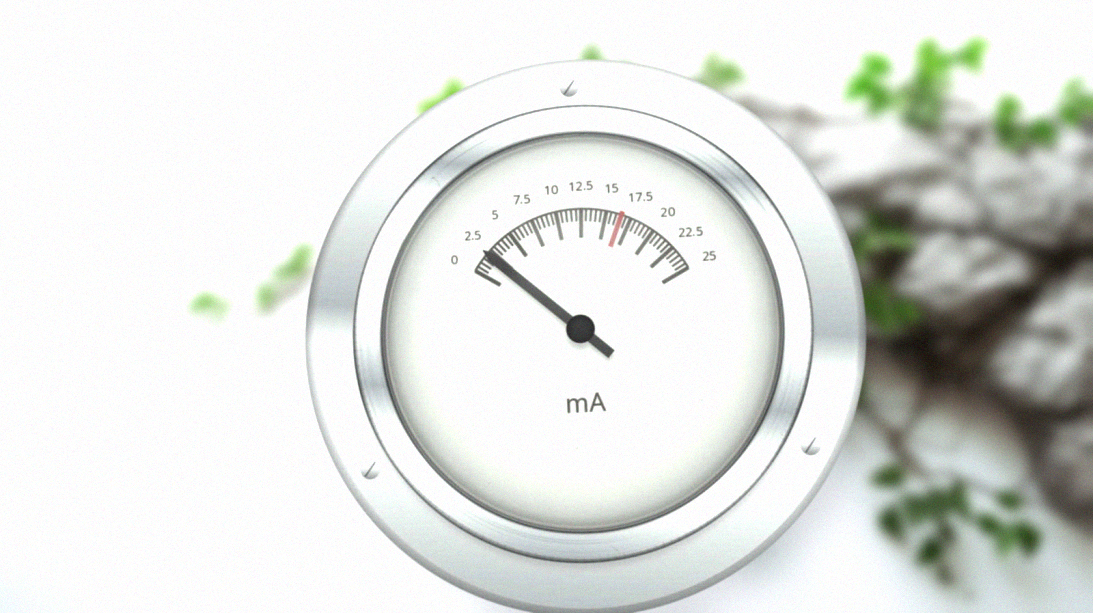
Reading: 2 mA
